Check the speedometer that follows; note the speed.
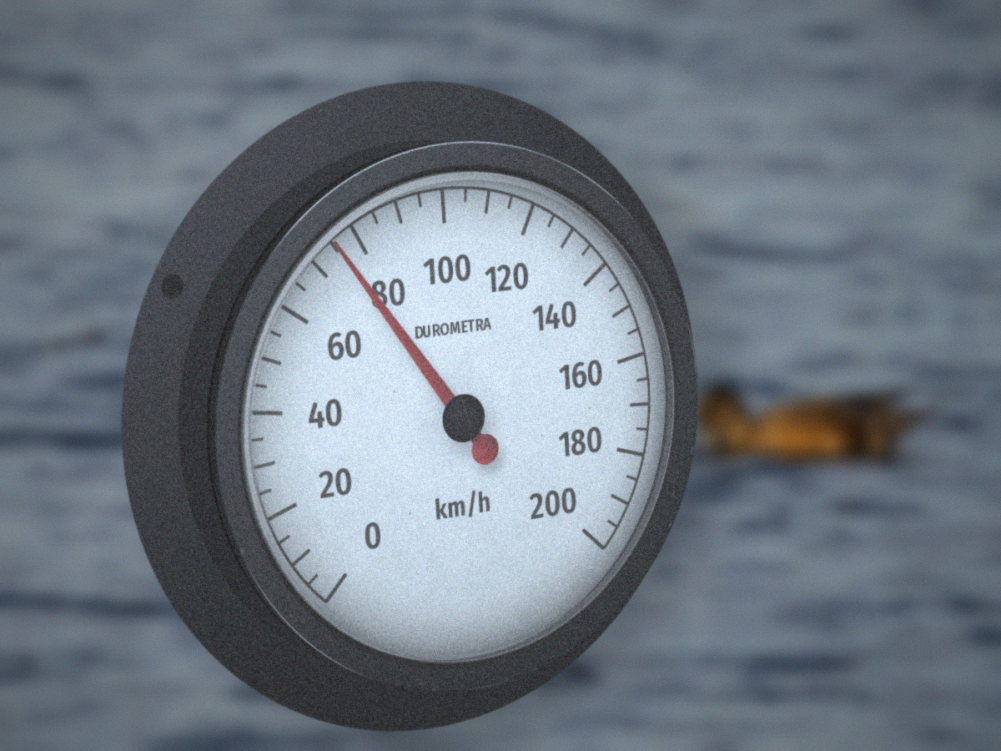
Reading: 75 km/h
